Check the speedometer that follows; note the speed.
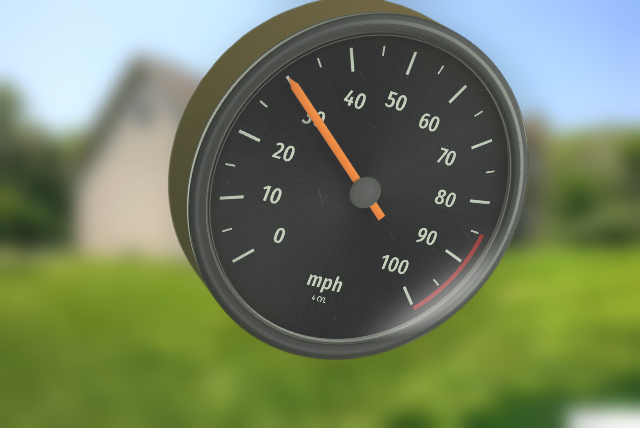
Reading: 30 mph
